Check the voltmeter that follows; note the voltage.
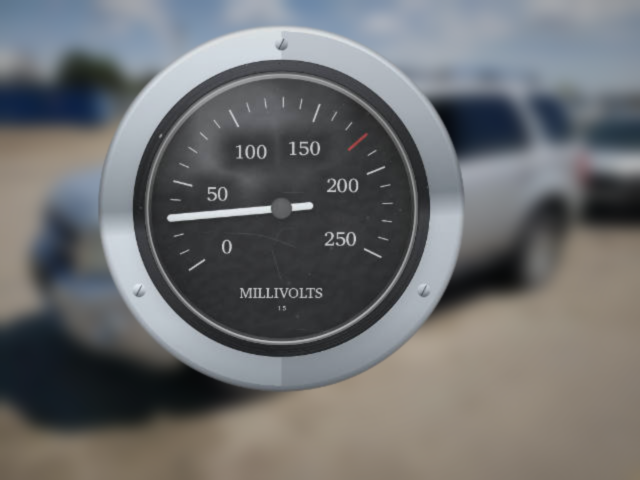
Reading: 30 mV
